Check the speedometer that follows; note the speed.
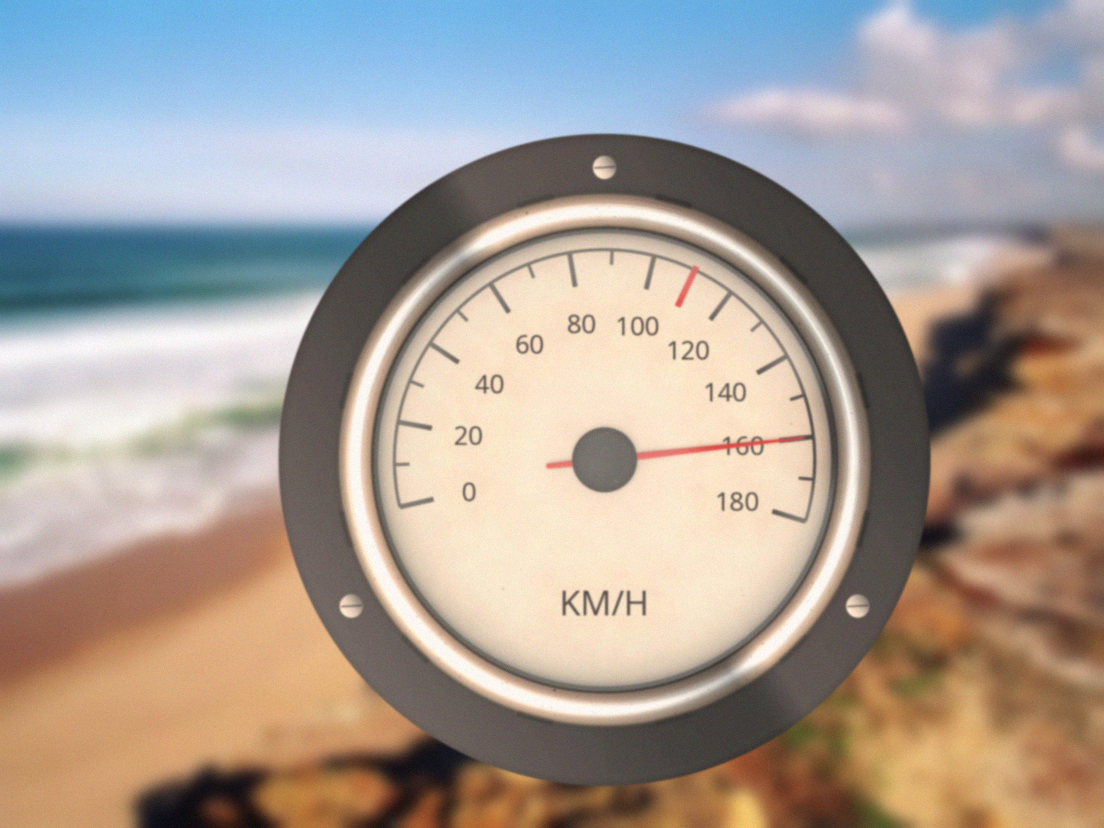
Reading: 160 km/h
